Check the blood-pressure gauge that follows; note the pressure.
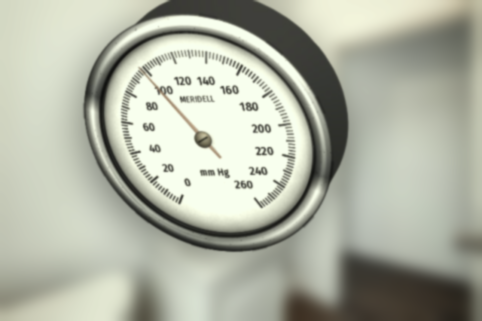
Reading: 100 mmHg
